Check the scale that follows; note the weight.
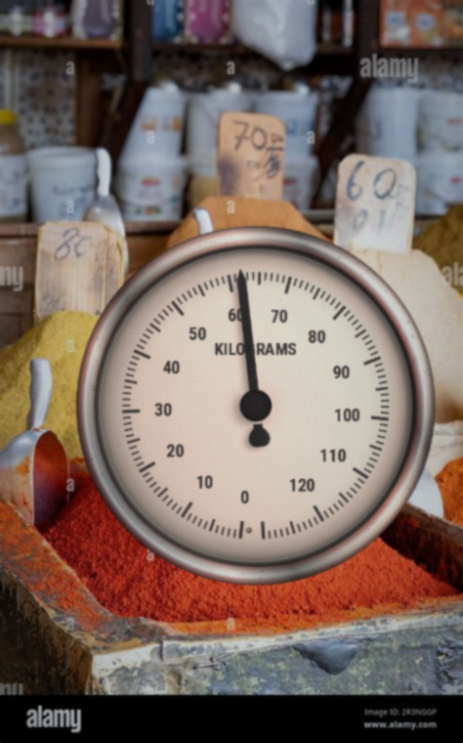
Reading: 62 kg
